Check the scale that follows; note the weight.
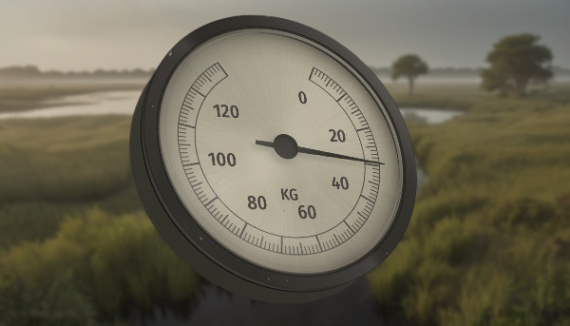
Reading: 30 kg
